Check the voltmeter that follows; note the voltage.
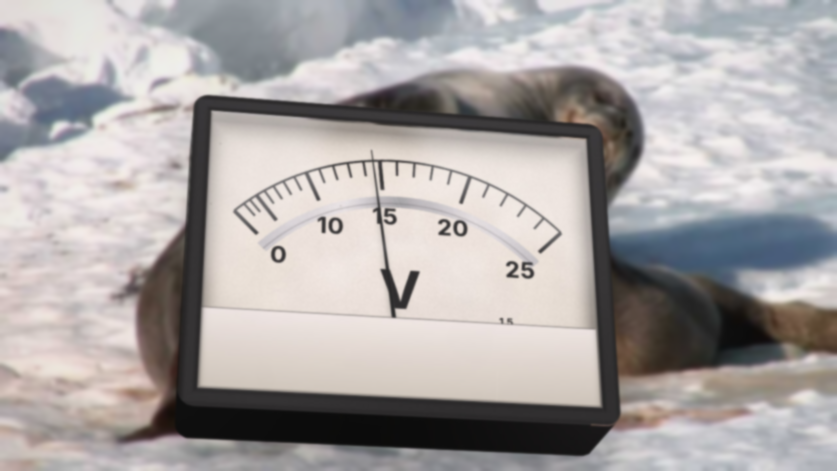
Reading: 14.5 V
